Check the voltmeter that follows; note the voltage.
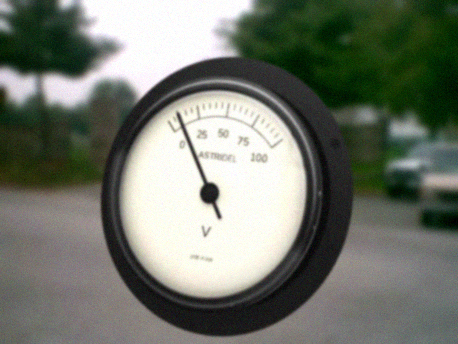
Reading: 10 V
